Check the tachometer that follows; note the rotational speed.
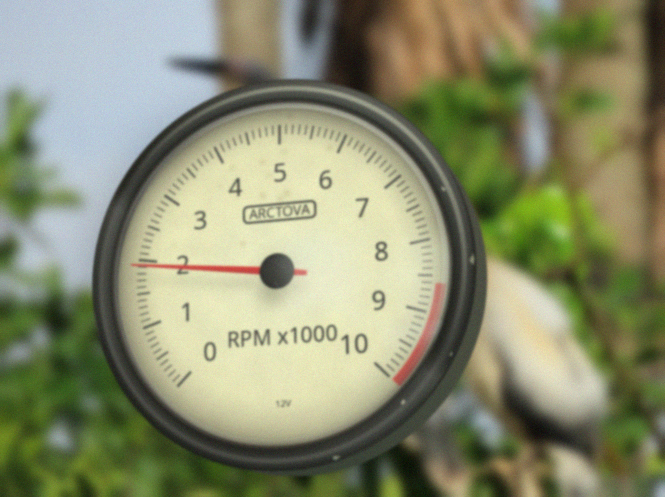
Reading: 1900 rpm
